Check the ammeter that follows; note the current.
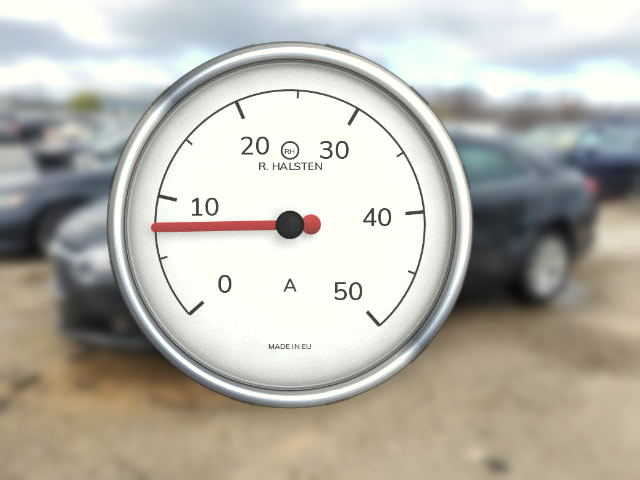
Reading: 7.5 A
